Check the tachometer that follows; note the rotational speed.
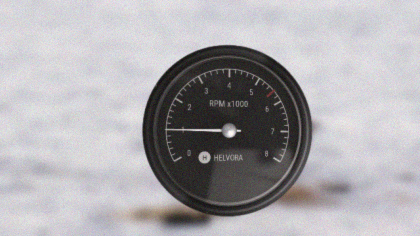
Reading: 1000 rpm
